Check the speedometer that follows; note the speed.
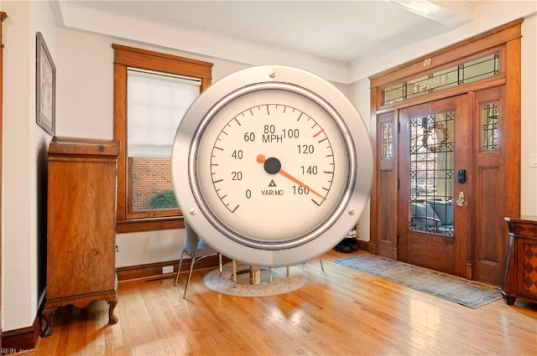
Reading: 155 mph
